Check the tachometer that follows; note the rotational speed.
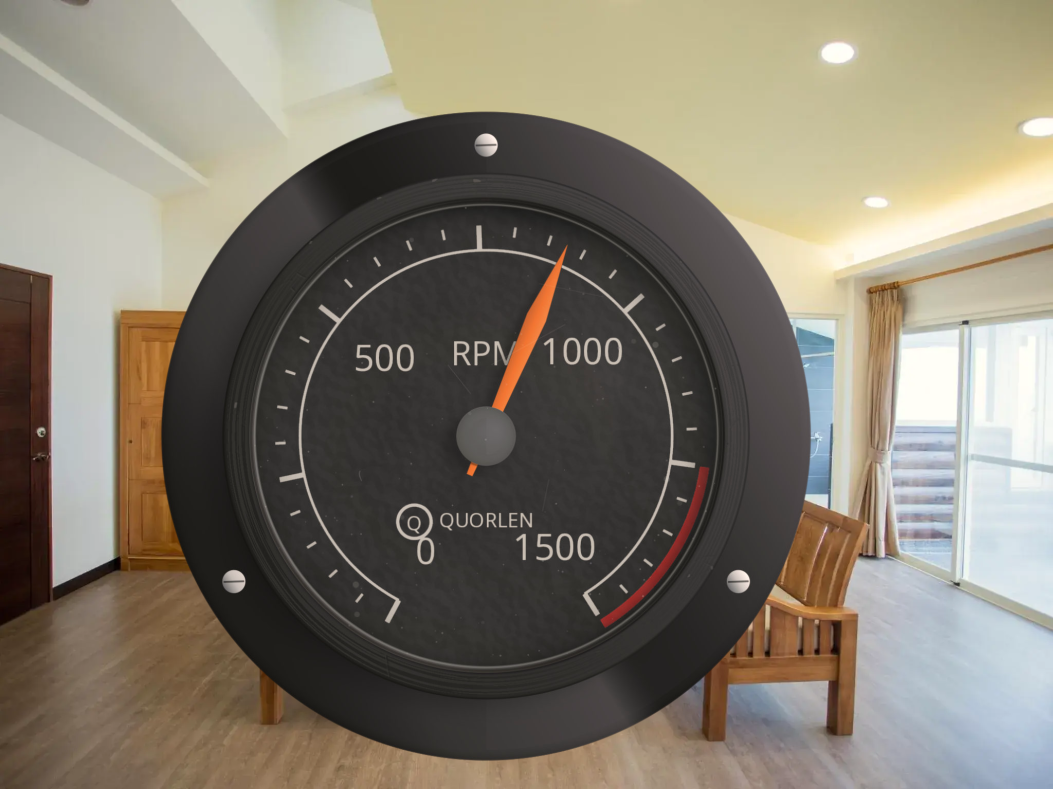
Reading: 875 rpm
